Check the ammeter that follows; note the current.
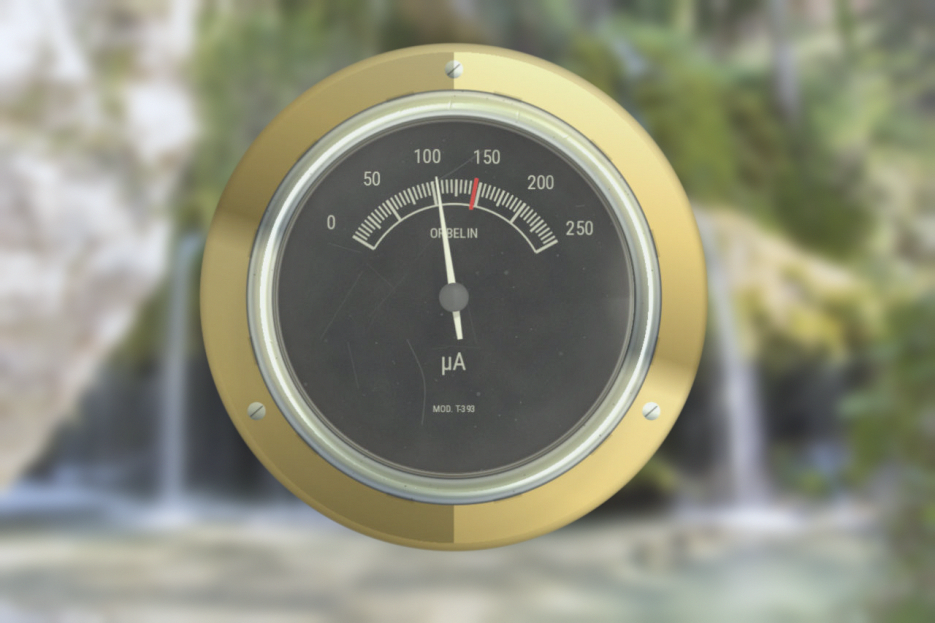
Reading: 105 µA
